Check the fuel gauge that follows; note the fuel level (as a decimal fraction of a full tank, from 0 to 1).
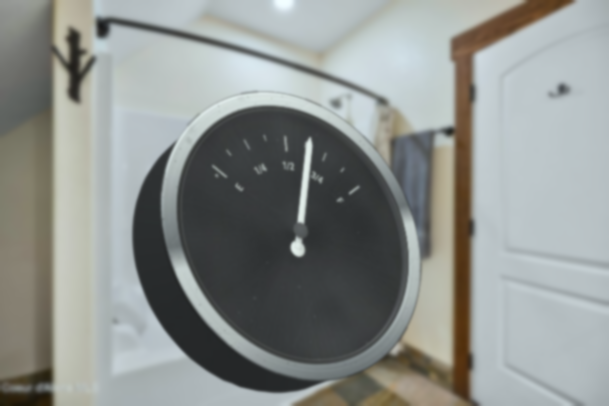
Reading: 0.625
